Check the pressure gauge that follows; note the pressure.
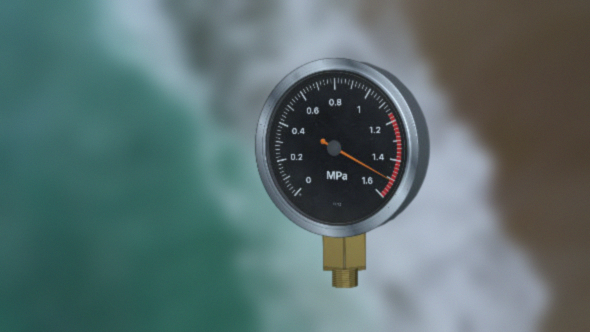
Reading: 1.5 MPa
